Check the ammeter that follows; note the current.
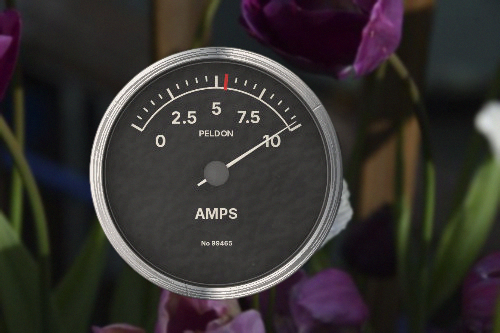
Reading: 9.75 A
